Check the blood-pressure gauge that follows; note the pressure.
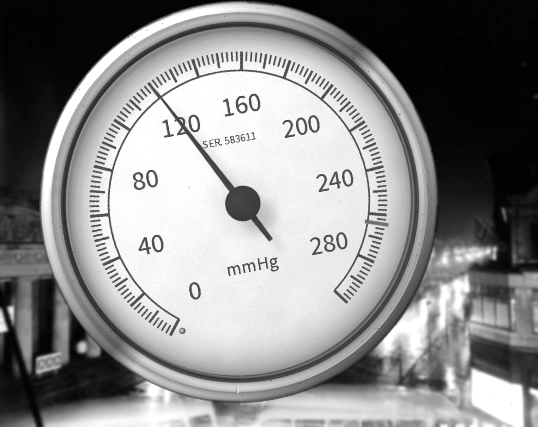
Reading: 120 mmHg
